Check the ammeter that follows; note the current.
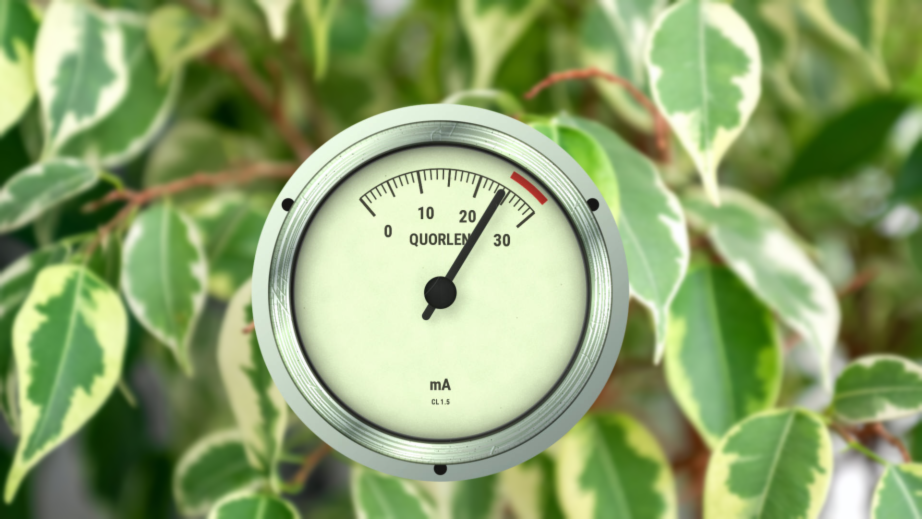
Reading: 24 mA
